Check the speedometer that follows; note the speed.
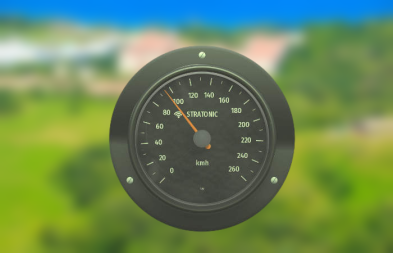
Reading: 95 km/h
